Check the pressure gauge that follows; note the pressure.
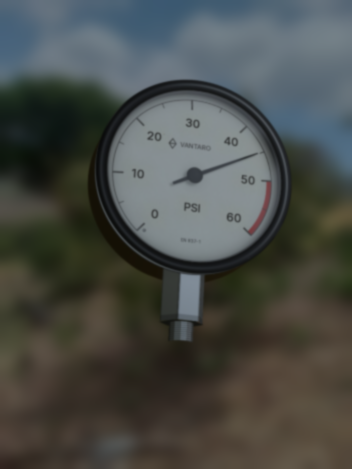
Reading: 45 psi
